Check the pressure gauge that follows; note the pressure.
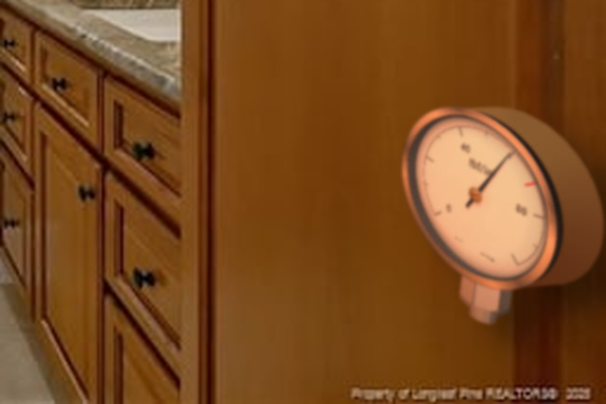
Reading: 60 psi
